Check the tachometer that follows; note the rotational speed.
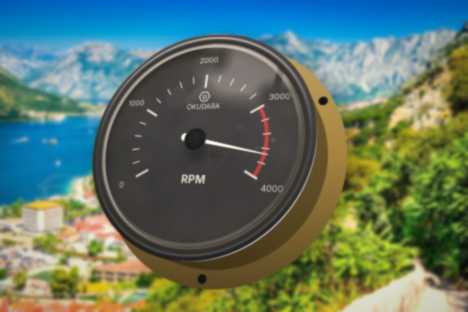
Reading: 3700 rpm
